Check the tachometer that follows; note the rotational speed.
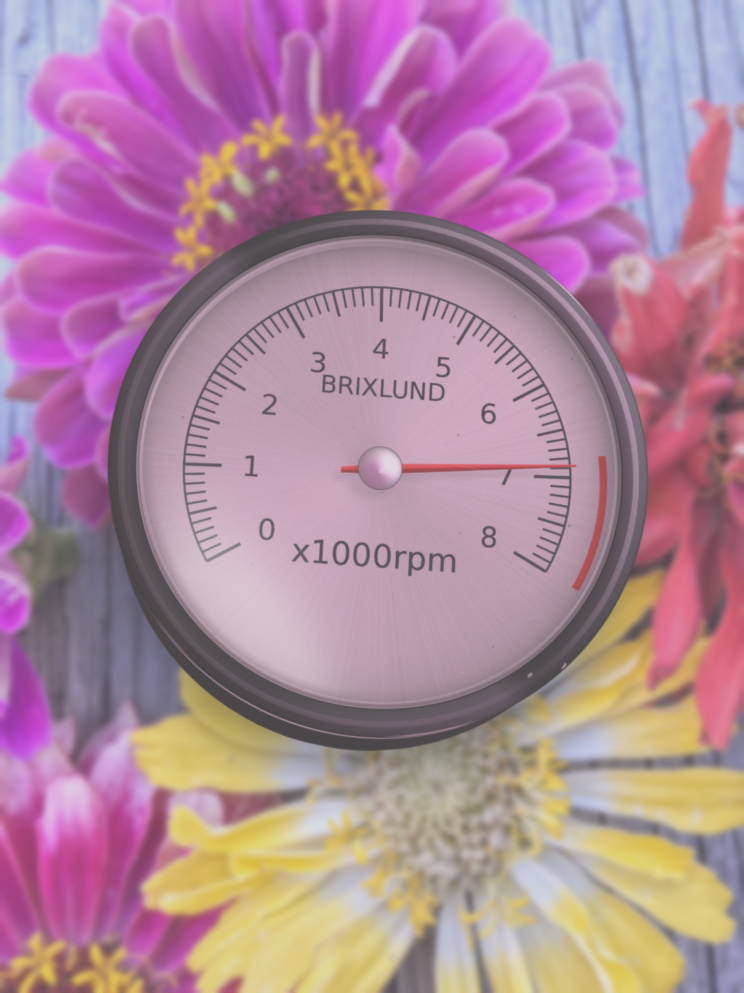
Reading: 6900 rpm
